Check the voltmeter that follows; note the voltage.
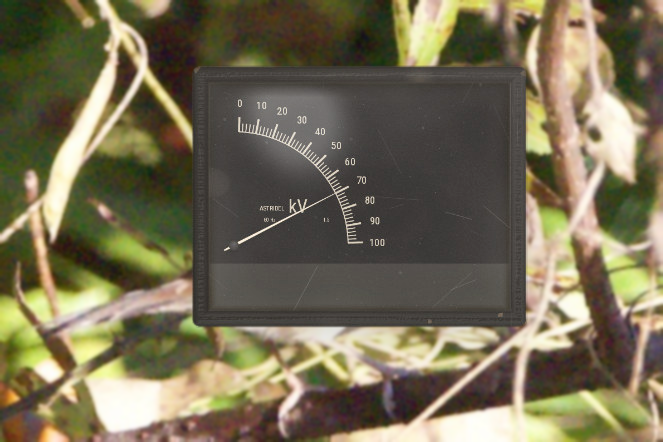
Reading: 70 kV
